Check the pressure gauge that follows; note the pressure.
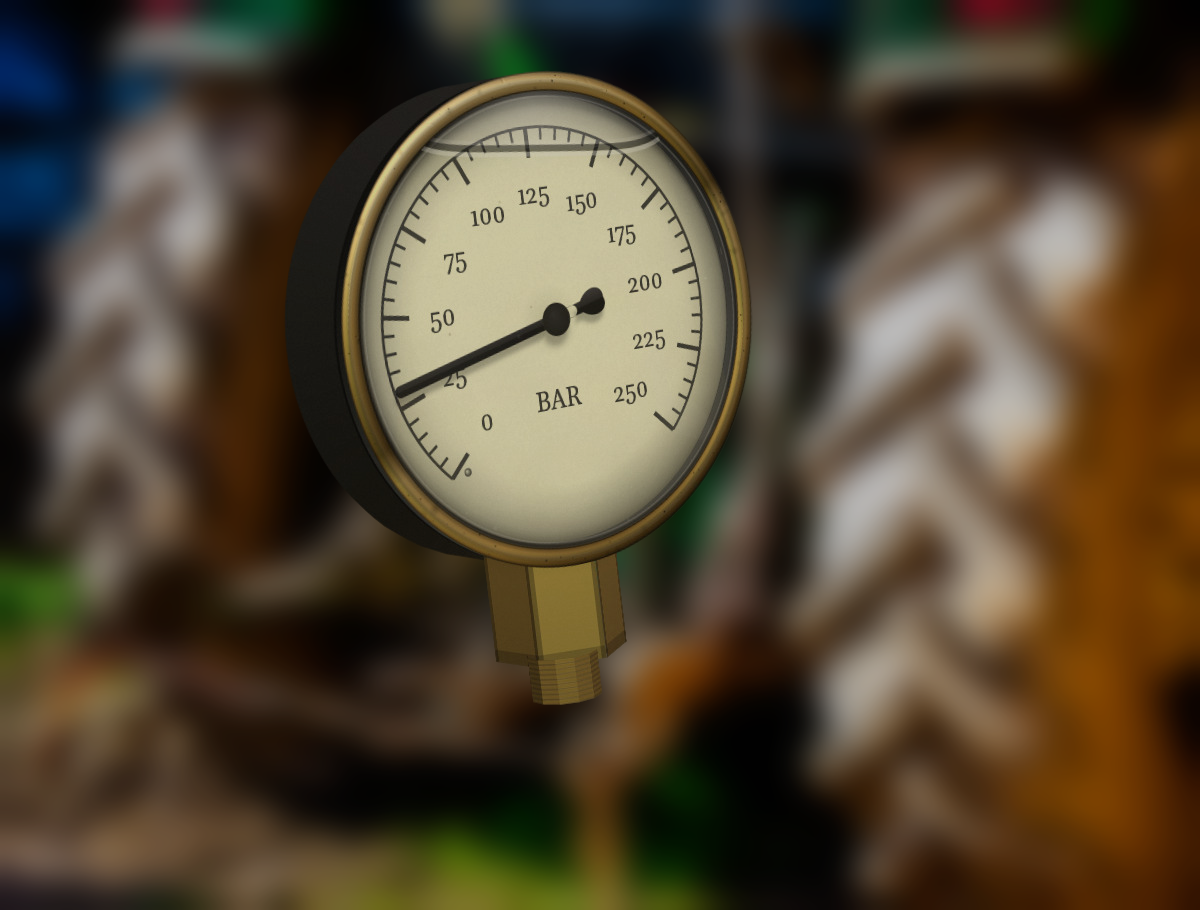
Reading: 30 bar
